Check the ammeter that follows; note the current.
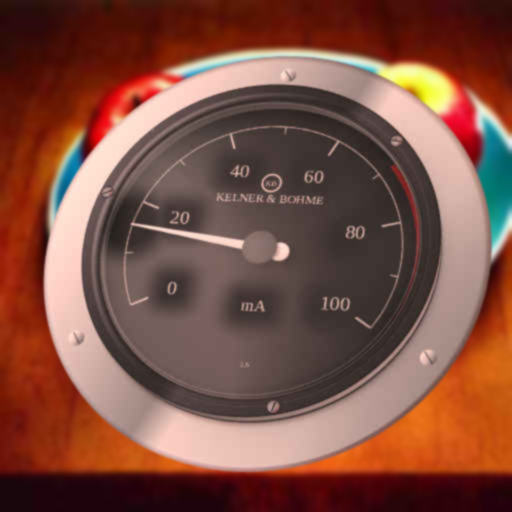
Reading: 15 mA
